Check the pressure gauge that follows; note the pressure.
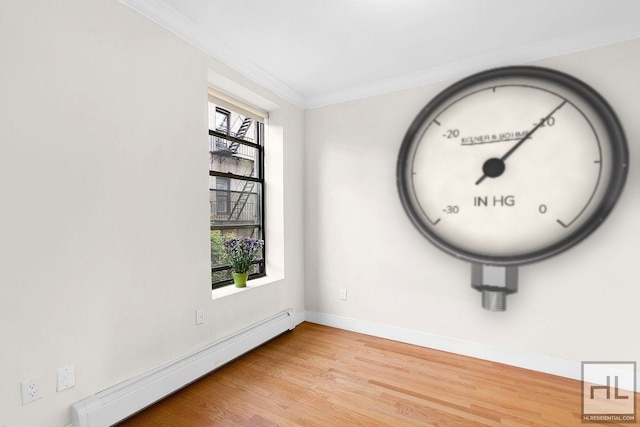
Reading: -10 inHg
